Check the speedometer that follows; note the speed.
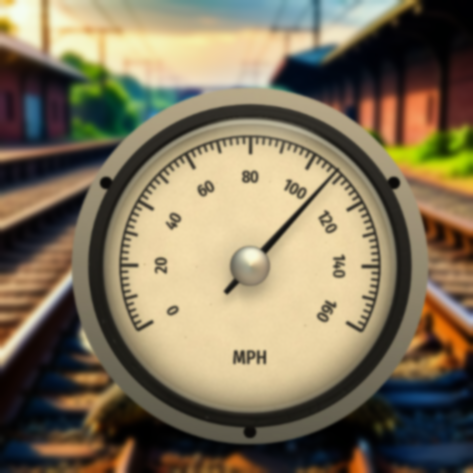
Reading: 108 mph
